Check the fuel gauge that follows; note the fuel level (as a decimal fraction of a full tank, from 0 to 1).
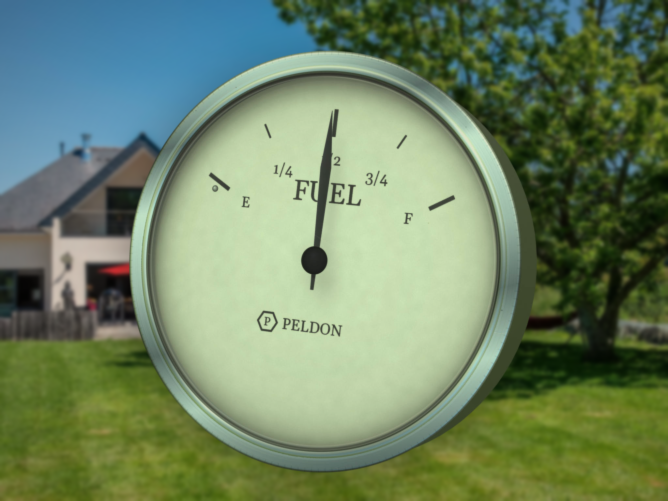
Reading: 0.5
